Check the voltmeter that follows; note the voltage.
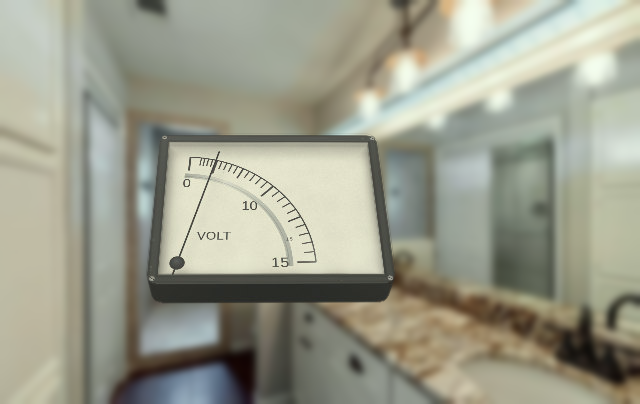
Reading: 5 V
